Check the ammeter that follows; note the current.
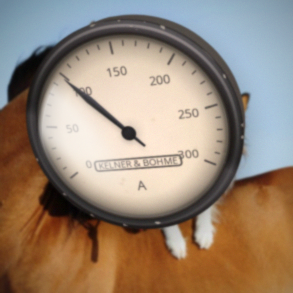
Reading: 100 A
